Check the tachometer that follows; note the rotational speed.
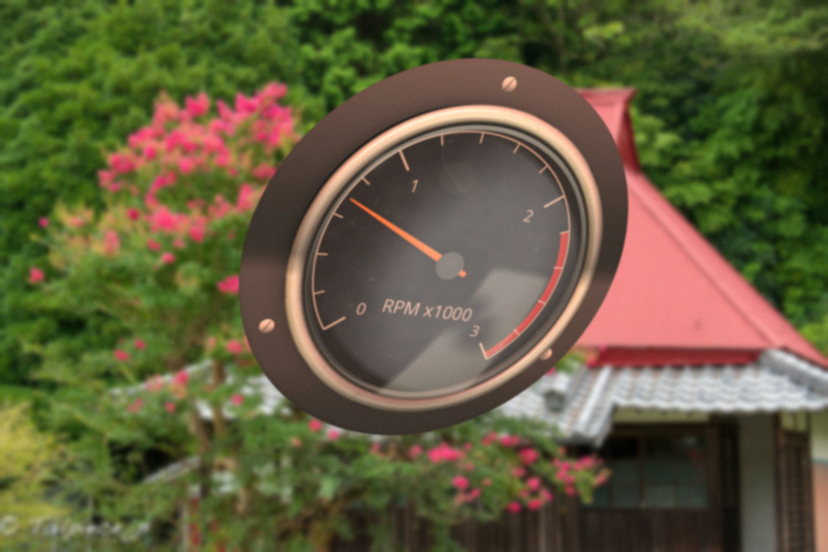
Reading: 700 rpm
